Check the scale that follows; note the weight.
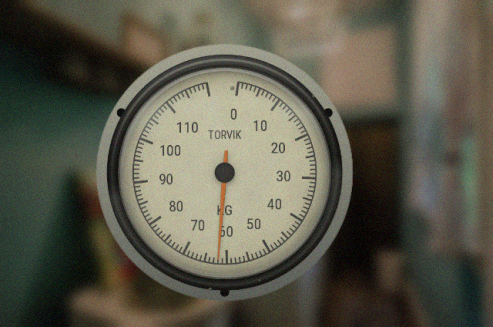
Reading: 62 kg
